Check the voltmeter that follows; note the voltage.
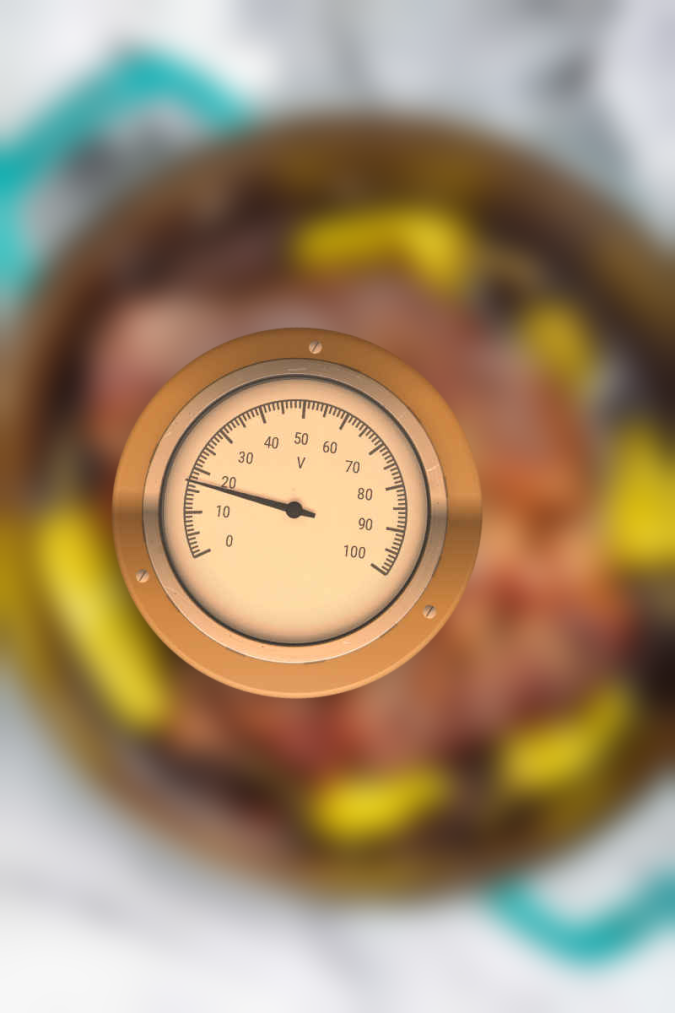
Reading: 17 V
